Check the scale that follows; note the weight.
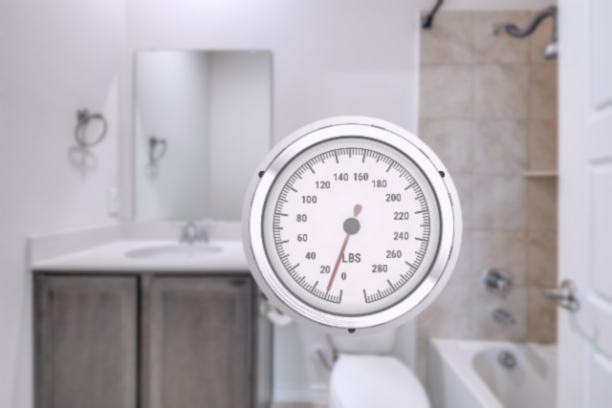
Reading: 10 lb
